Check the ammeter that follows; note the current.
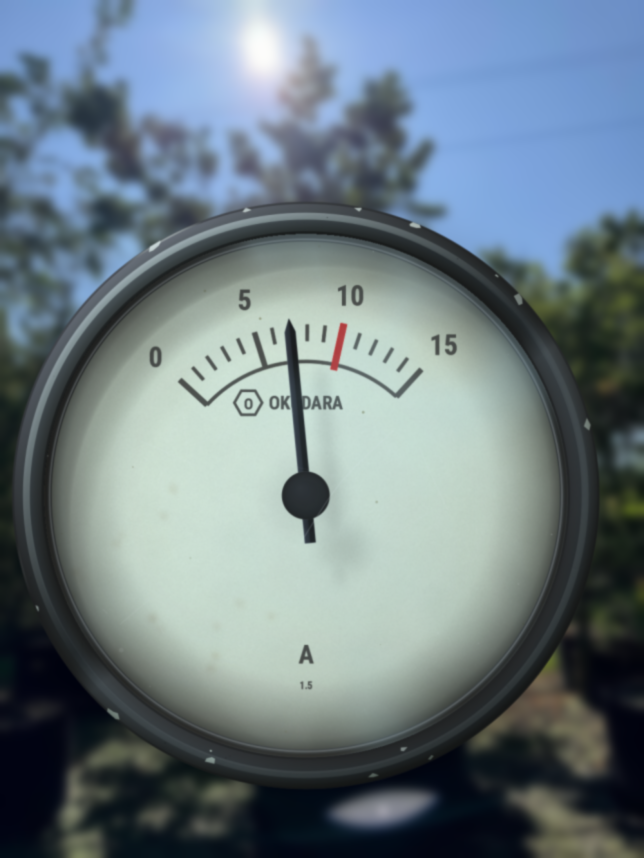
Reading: 7 A
